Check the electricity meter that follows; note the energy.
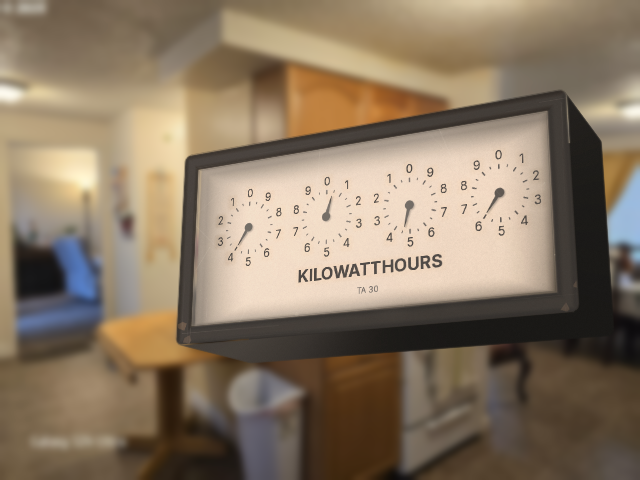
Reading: 4046 kWh
